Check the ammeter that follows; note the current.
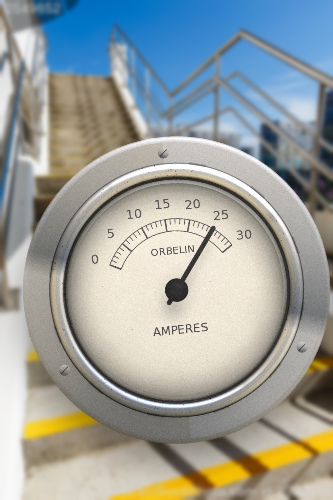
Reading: 25 A
